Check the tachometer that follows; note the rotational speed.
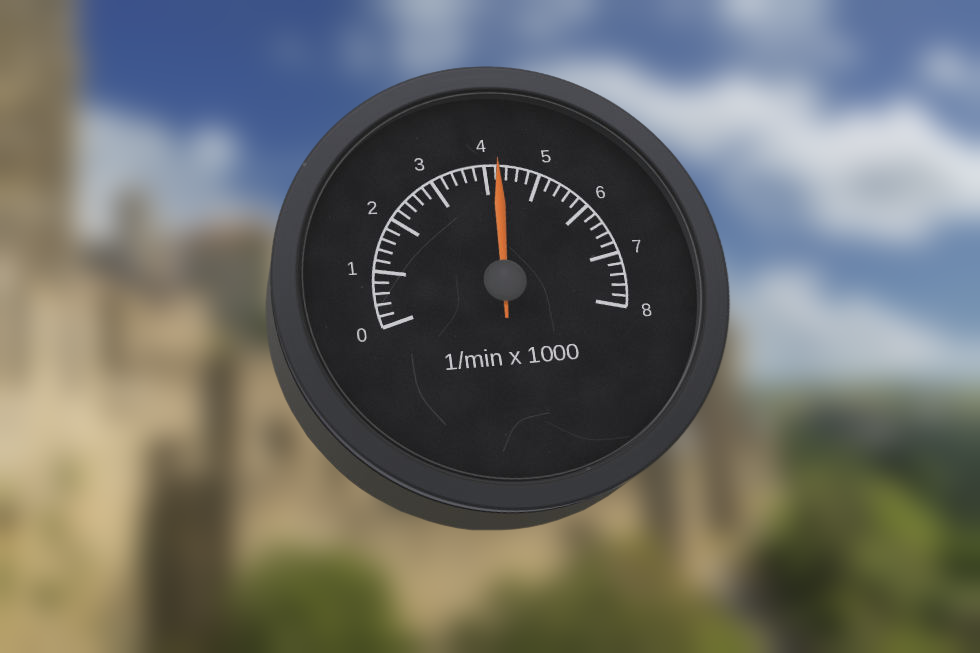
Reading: 4200 rpm
